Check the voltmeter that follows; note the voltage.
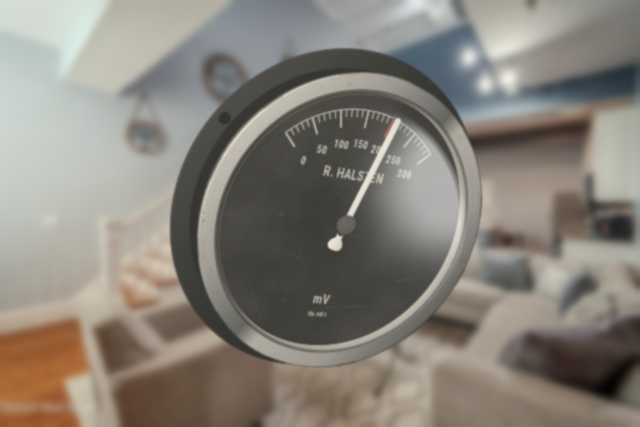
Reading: 200 mV
